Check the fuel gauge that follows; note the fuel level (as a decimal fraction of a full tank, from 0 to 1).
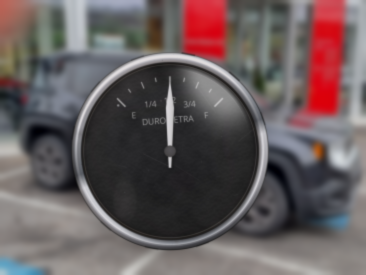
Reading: 0.5
